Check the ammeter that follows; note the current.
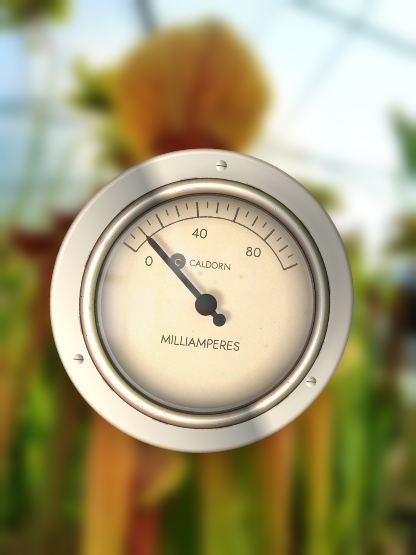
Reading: 10 mA
